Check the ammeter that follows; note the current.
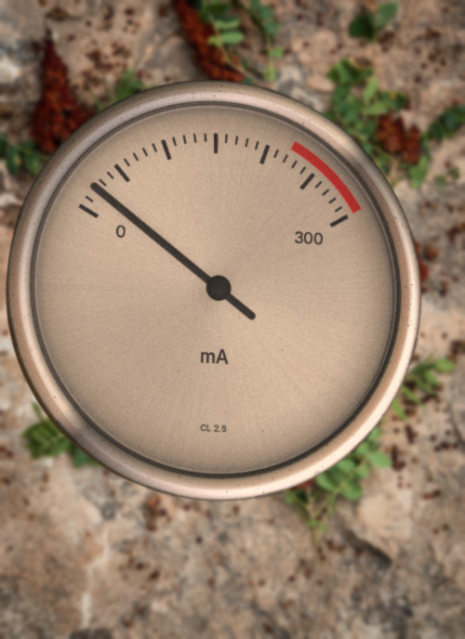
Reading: 20 mA
